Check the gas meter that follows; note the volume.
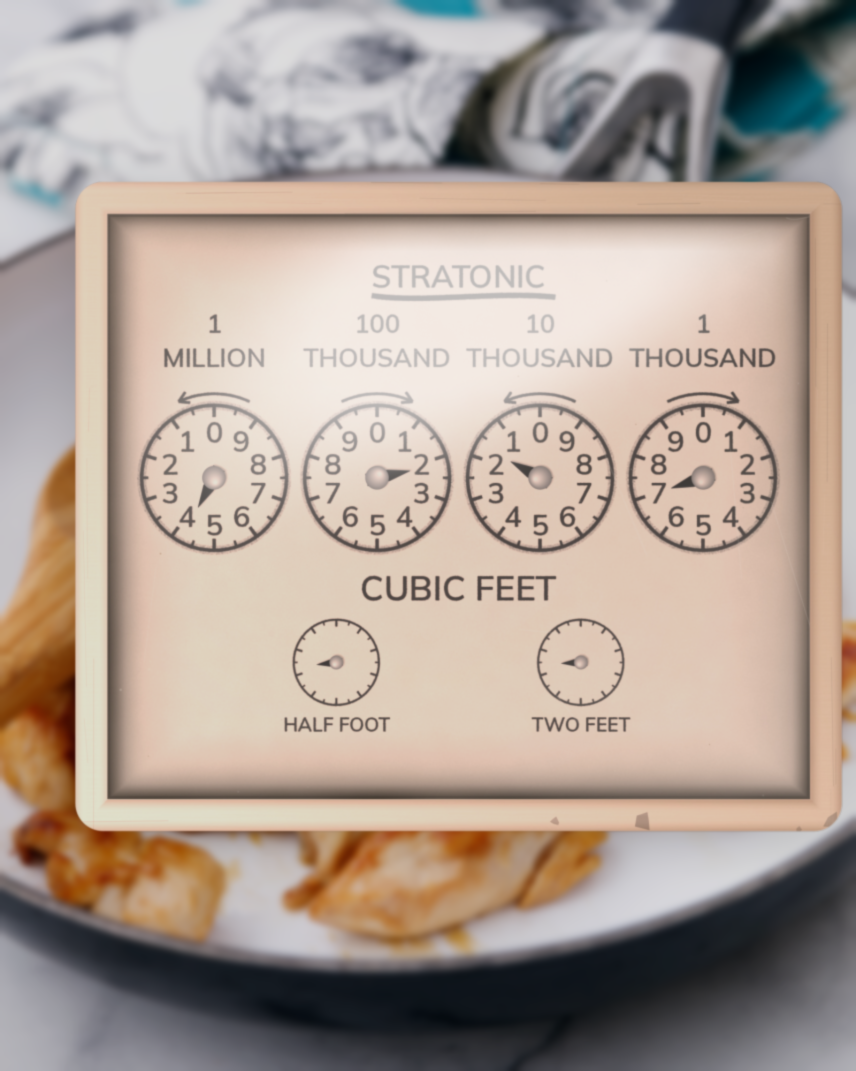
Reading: 421700 ft³
